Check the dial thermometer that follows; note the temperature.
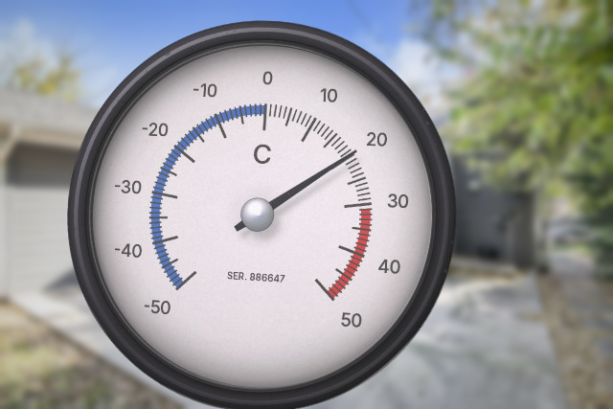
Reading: 20 °C
